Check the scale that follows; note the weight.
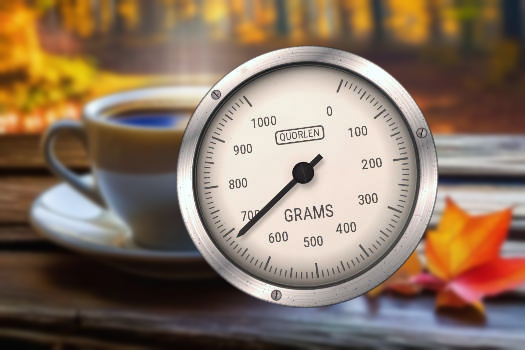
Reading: 680 g
